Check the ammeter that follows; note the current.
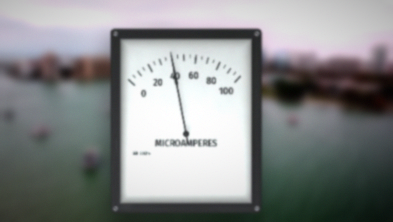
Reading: 40 µA
